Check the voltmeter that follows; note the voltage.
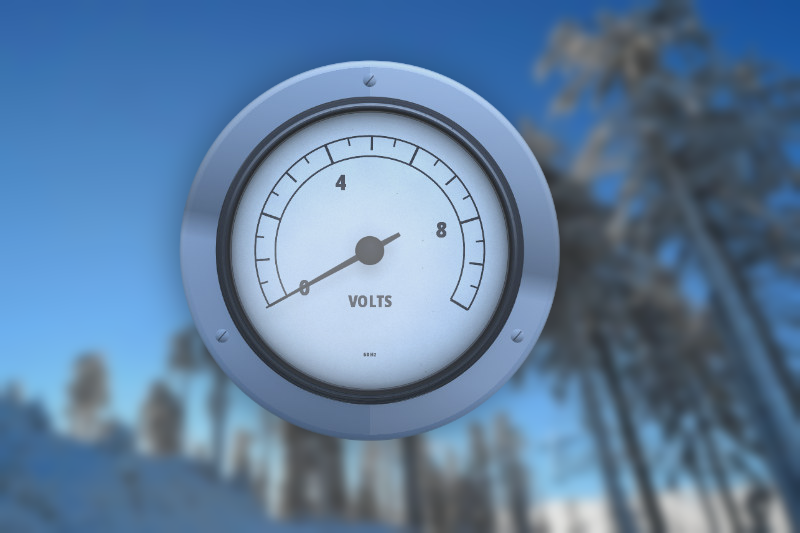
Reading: 0 V
